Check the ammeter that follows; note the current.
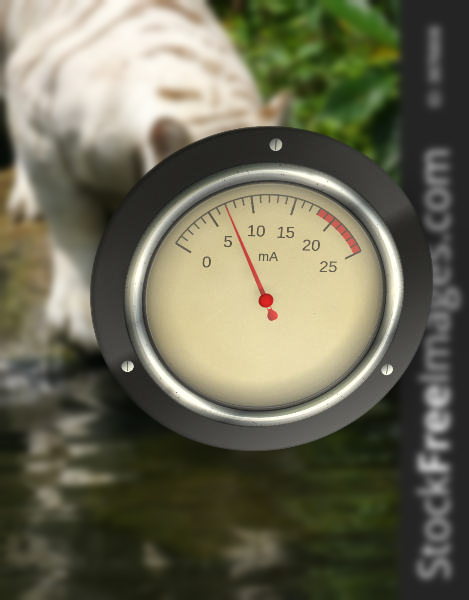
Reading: 7 mA
